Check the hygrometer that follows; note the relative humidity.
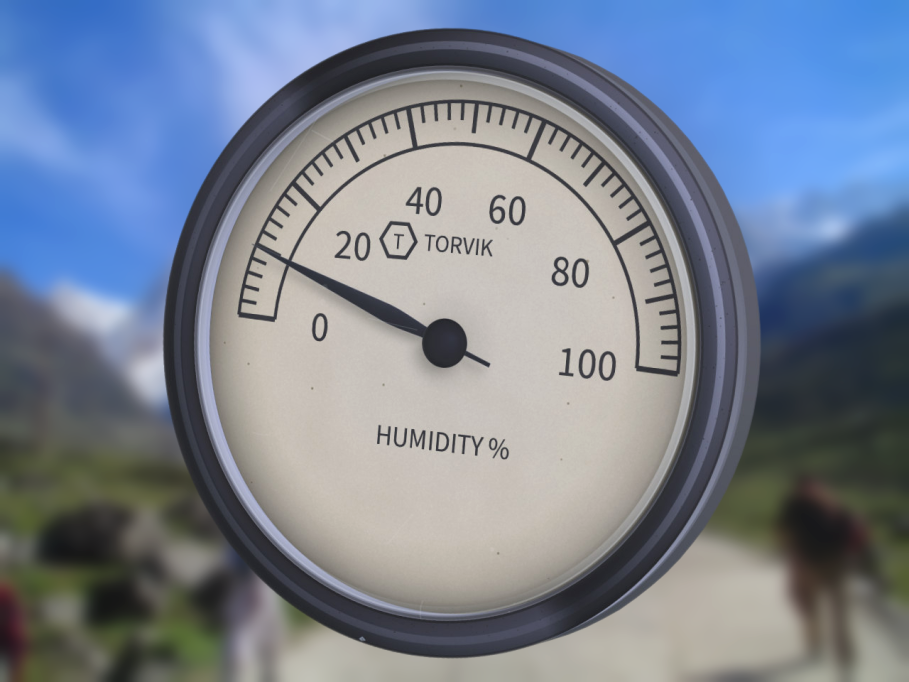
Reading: 10 %
